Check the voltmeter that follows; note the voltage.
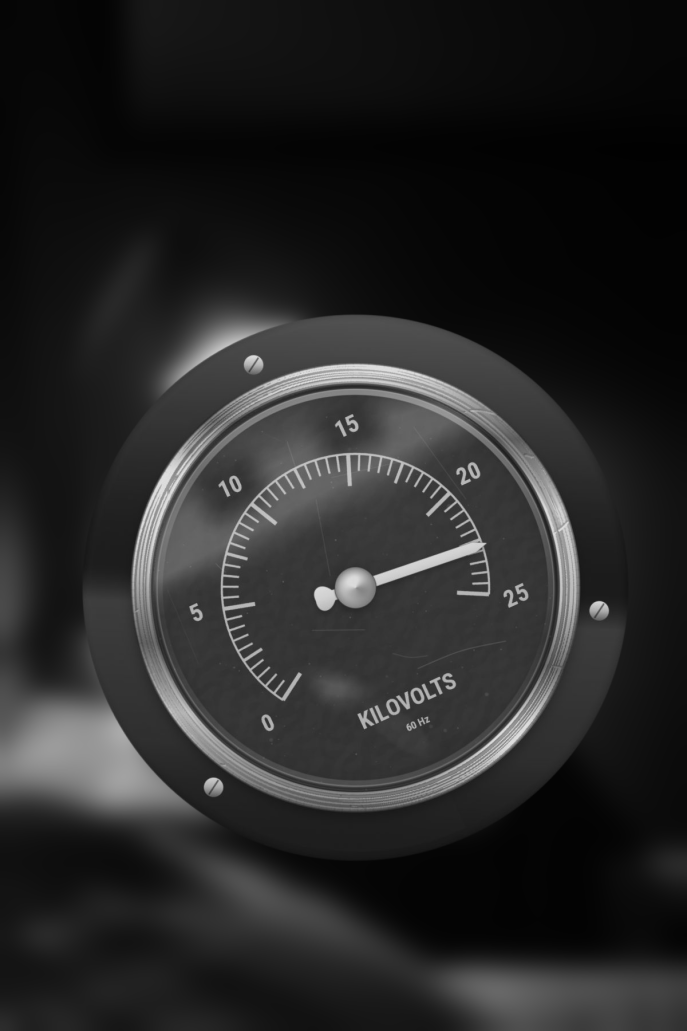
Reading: 22.75 kV
